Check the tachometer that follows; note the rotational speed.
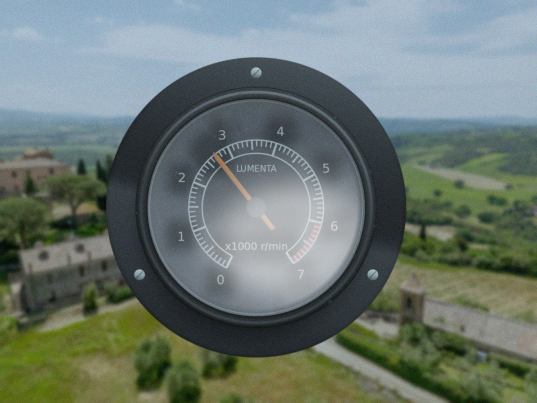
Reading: 2700 rpm
